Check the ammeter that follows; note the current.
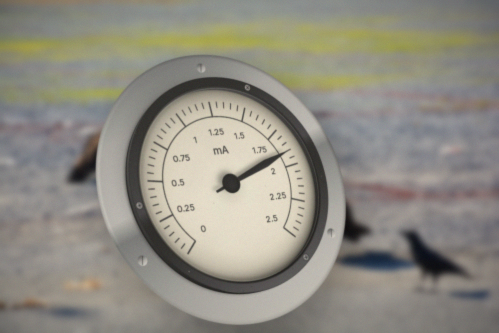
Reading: 1.9 mA
